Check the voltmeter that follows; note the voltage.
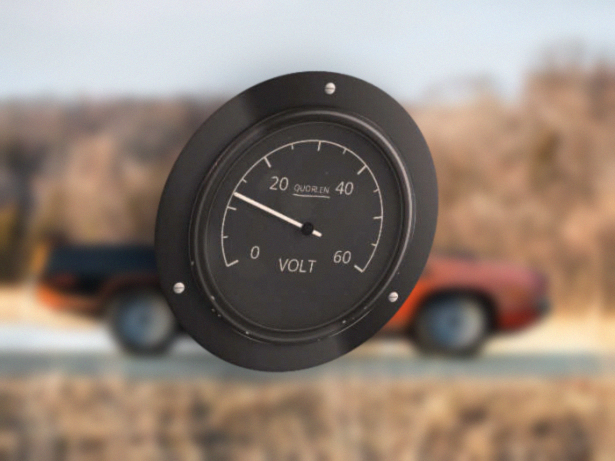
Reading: 12.5 V
